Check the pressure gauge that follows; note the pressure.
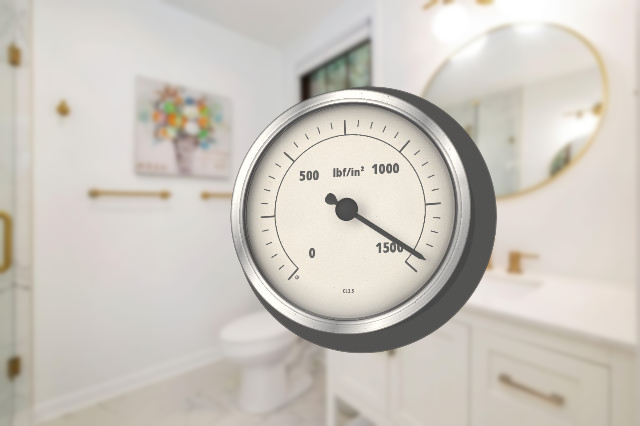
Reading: 1450 psi
